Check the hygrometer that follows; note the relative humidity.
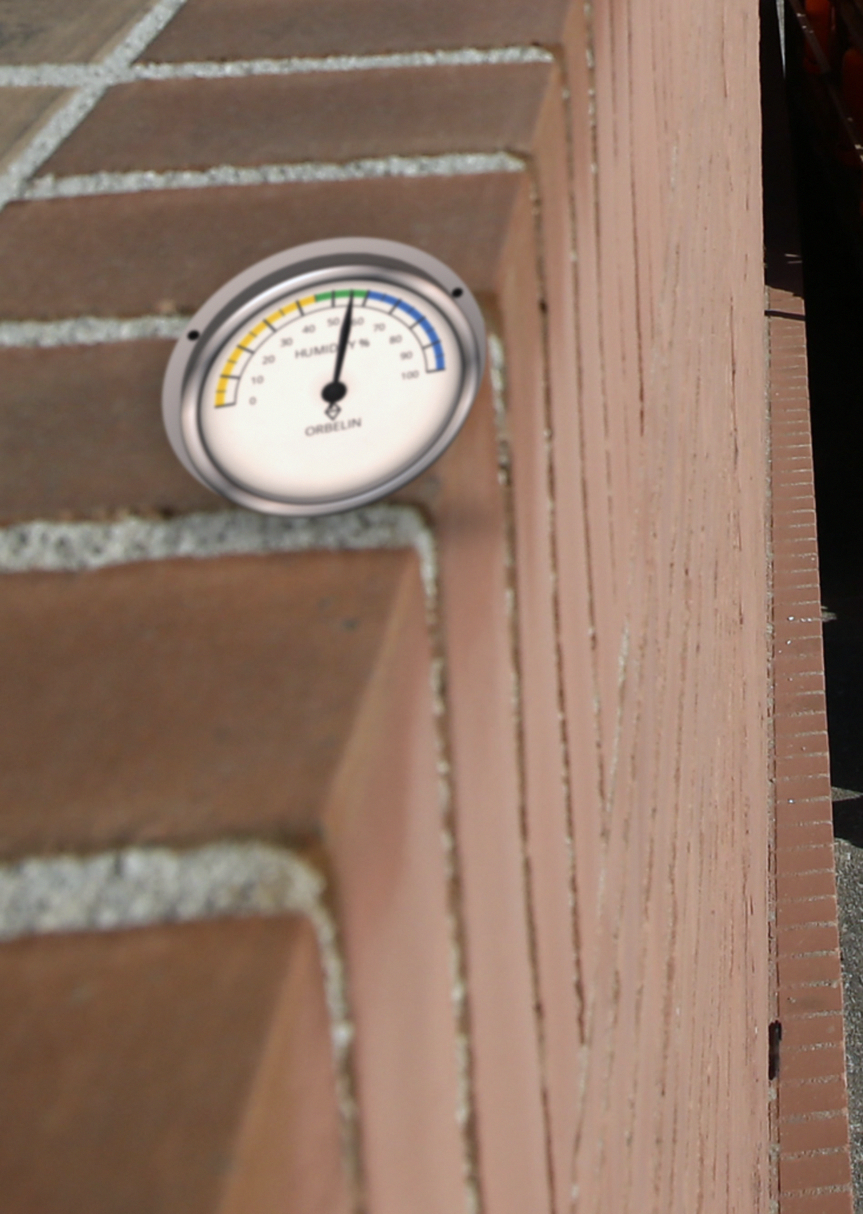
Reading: 55 %
